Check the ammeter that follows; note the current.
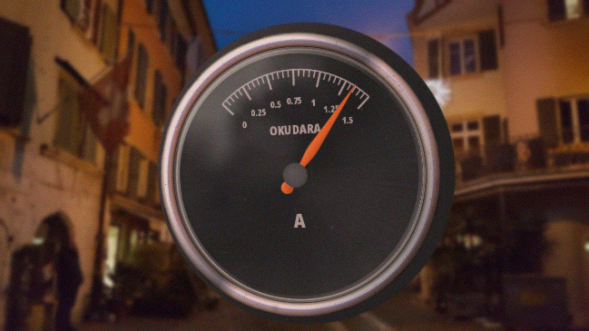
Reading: 1.35 A
